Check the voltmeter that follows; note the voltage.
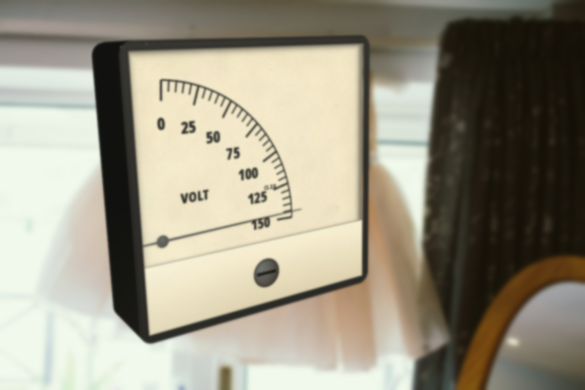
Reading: 145 V
